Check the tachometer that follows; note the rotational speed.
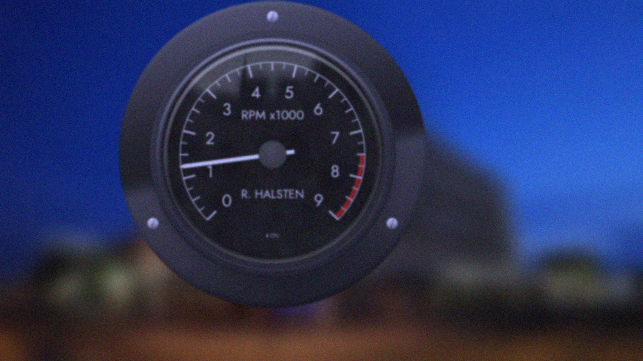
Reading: 1250 rpm
